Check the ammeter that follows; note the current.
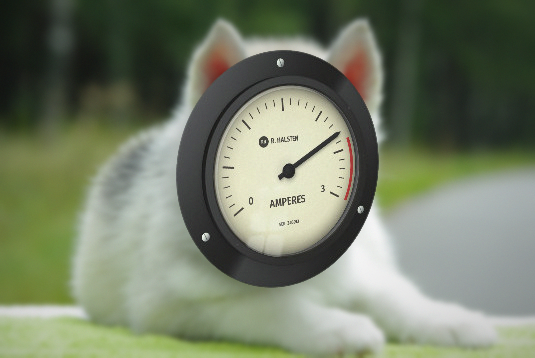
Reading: 2.3 A
